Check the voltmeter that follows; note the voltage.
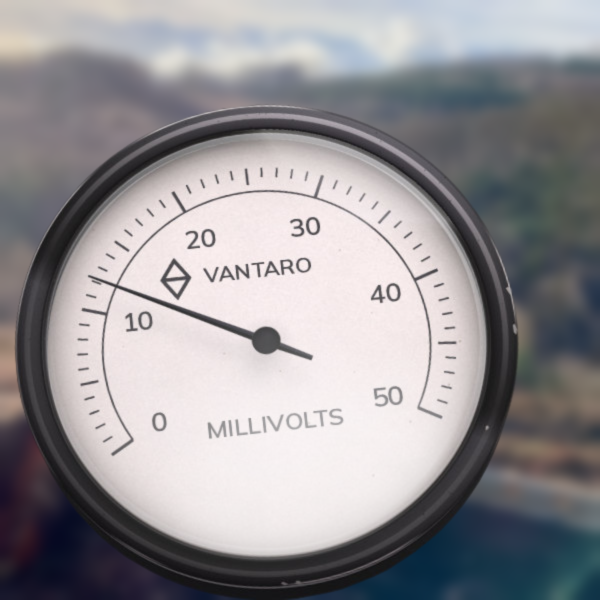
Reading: 12 mV
